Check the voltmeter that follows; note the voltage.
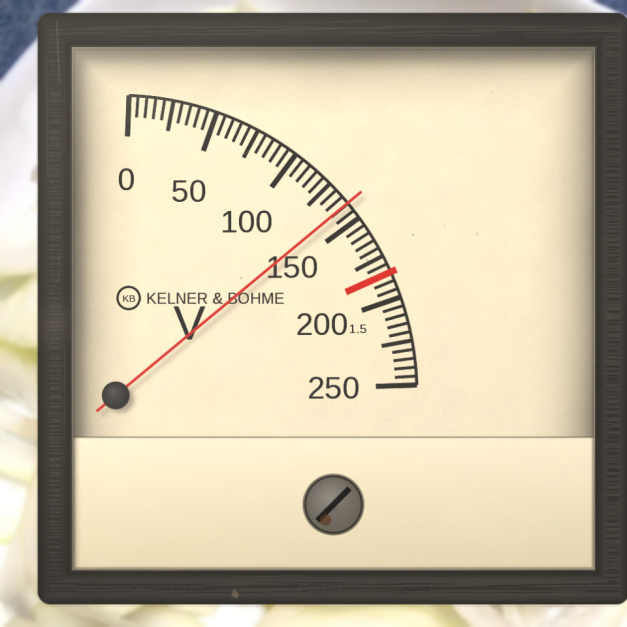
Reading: 140 V
